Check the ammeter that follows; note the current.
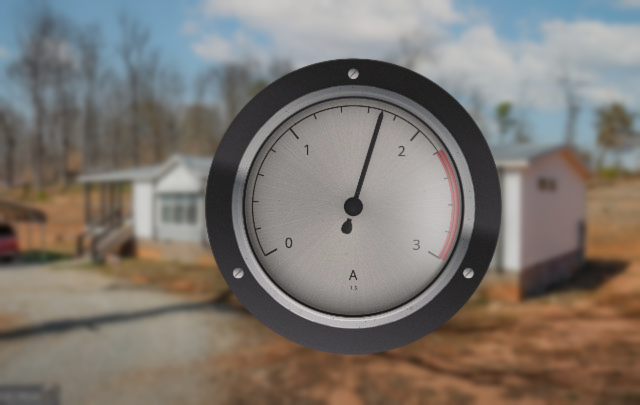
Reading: 1.7 A
